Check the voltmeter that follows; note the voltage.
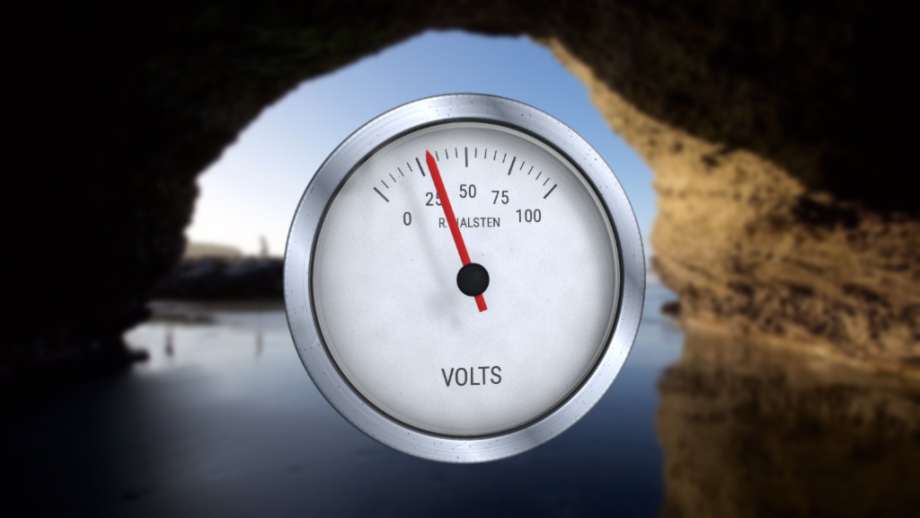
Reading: 30 V
